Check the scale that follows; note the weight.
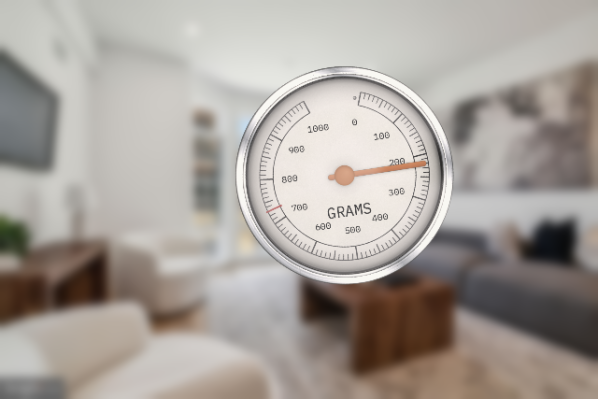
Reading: 220 g
